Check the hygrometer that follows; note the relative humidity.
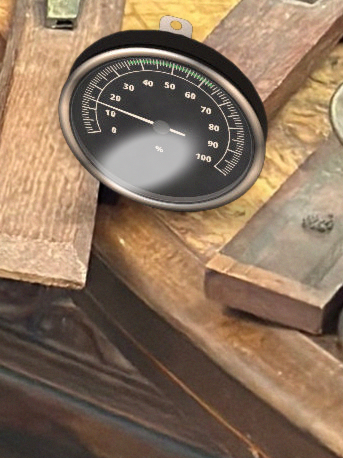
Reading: 15 %
